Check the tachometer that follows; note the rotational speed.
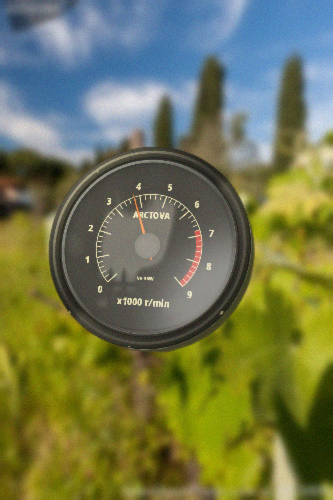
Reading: 3800 rpm
